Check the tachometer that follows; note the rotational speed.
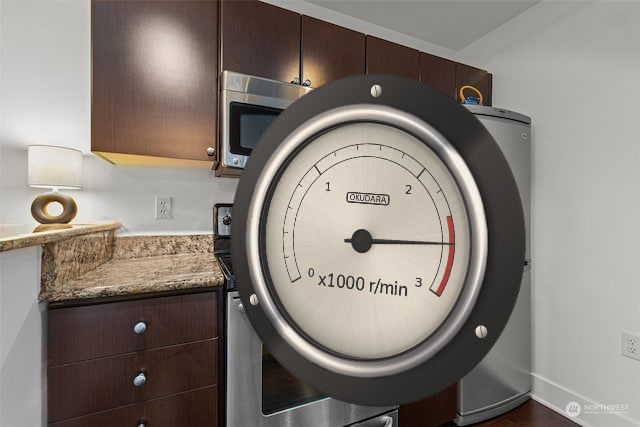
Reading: 2600 rpm
